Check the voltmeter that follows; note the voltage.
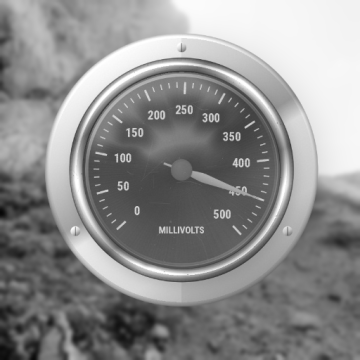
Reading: 450 mV
